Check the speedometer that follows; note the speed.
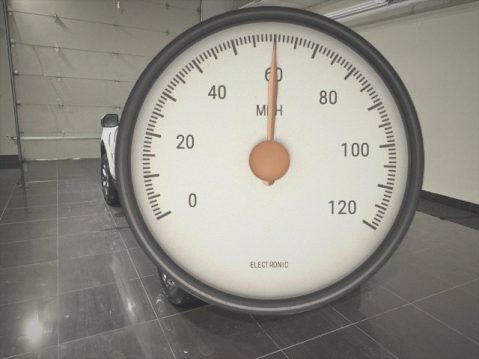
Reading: 60 mph
